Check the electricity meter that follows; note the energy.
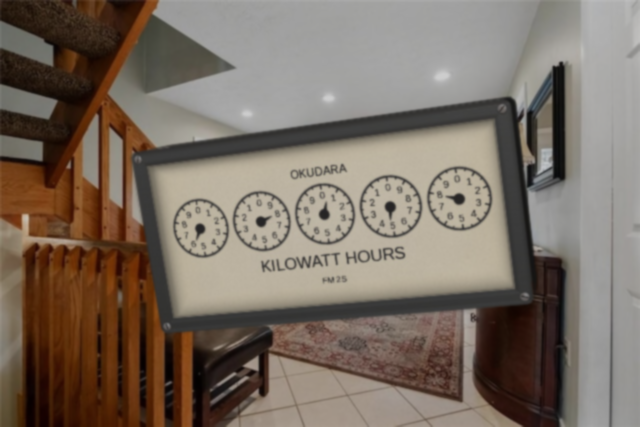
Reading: 58048 kWh
